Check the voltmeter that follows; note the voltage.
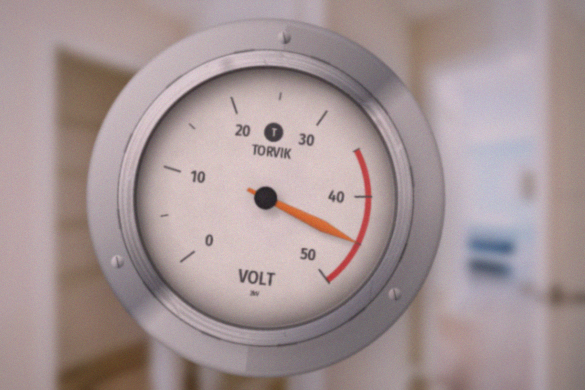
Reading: 45 V
